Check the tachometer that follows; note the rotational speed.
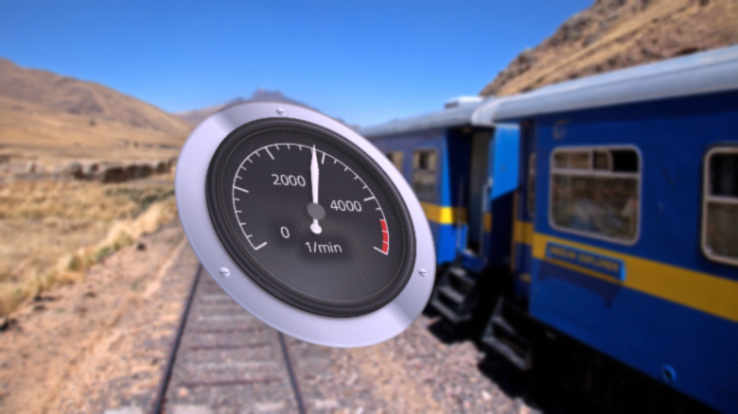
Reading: 2800 rpm
